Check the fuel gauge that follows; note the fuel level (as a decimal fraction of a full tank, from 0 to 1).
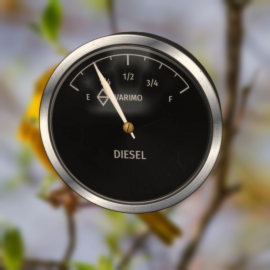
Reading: 0.25
